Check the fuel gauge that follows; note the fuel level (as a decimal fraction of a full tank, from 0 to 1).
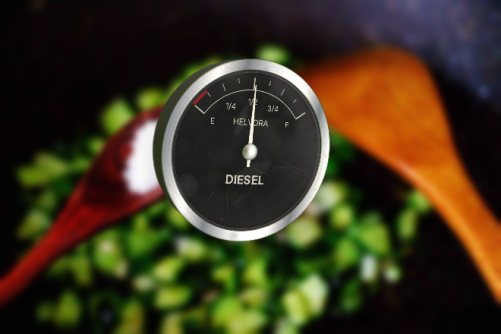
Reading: 0.5
